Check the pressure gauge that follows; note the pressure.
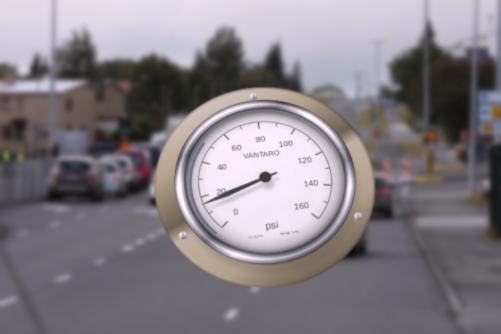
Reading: 15 psi
